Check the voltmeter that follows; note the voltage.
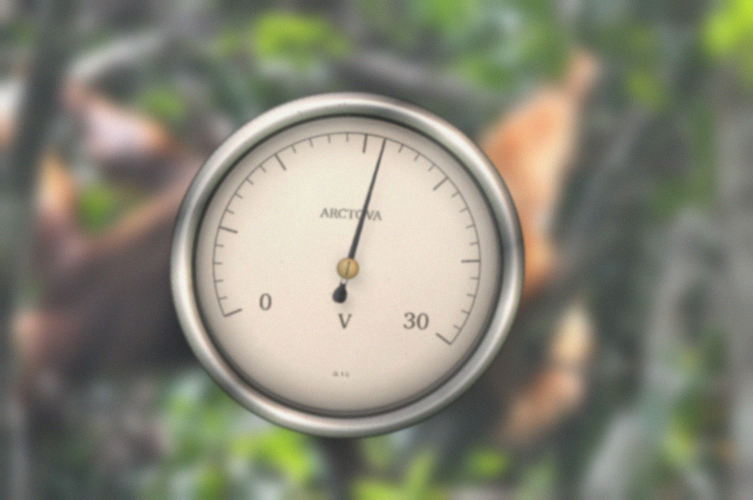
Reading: 16 V
